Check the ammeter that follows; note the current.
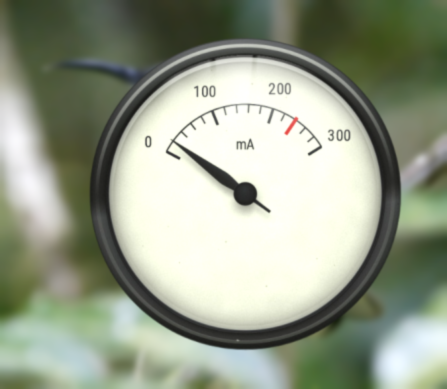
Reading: 20 mA
